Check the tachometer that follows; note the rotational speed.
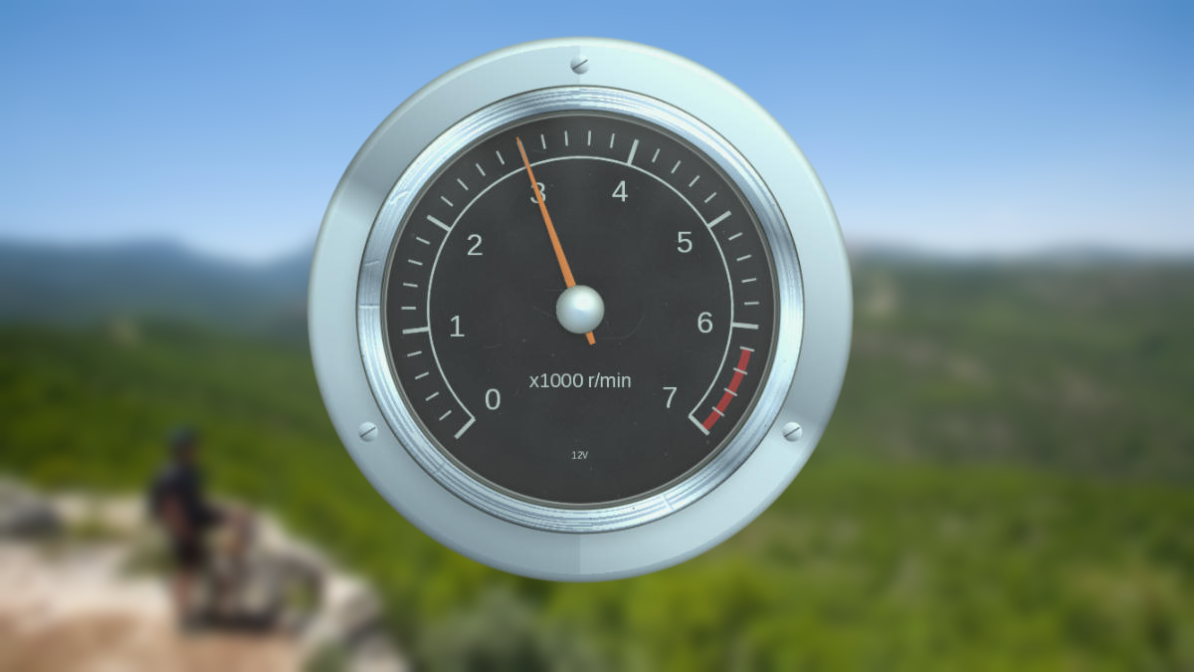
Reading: 3000 rpm
